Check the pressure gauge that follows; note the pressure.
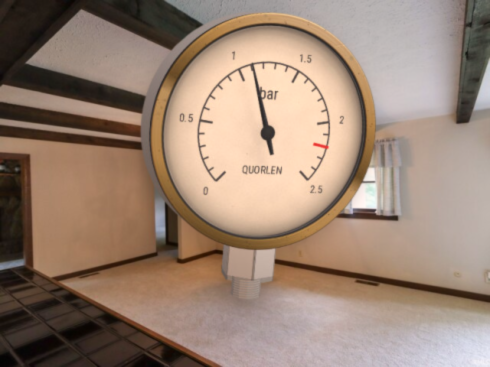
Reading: 1.1 bar
